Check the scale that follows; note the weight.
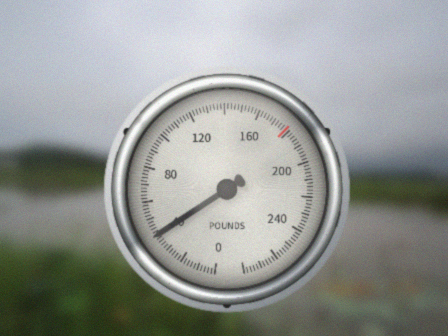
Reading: 40 lb
